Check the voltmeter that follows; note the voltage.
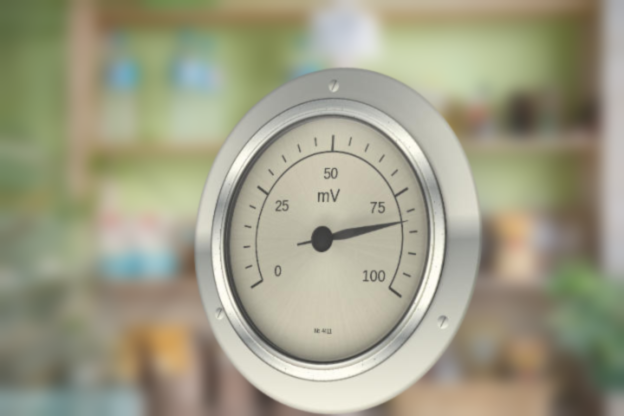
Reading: 82.5 mV
